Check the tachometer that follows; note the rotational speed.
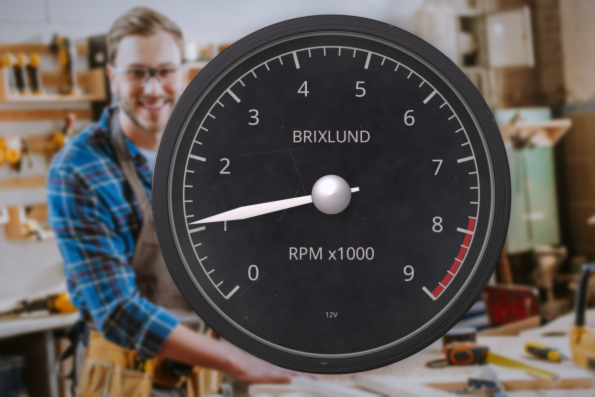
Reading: 1100 rpm
